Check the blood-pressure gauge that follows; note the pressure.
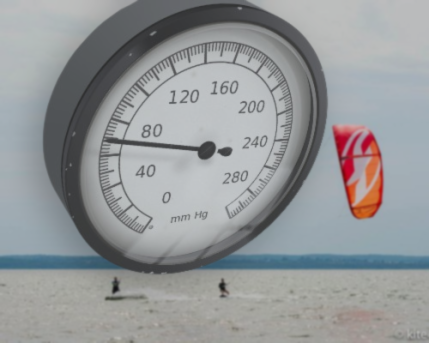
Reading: 70 mmHg
